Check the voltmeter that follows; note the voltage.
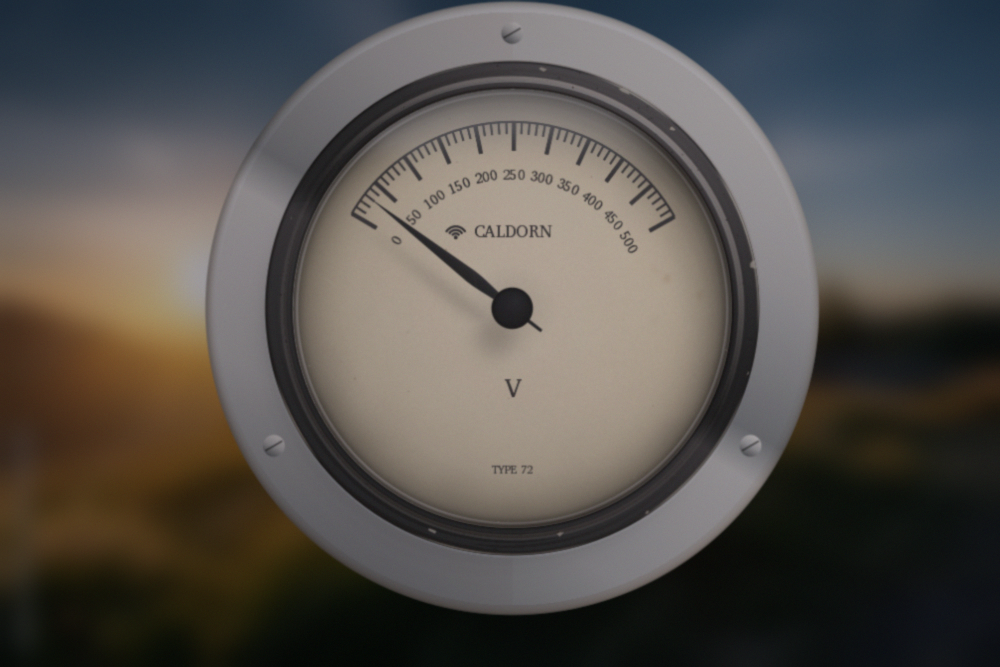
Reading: 30 V
